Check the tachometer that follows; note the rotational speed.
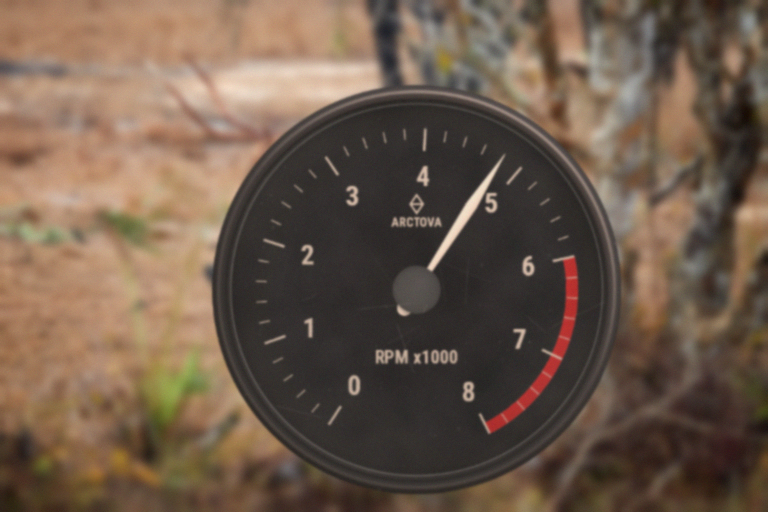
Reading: 4800 rpm
